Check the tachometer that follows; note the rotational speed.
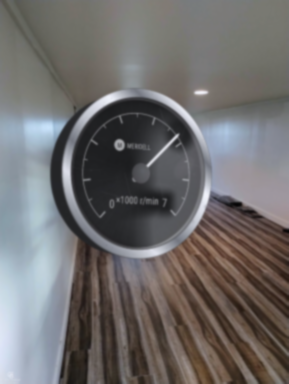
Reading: 4750 rpm
